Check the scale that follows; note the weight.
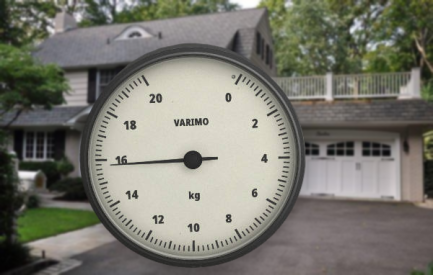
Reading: 15.8 kg
